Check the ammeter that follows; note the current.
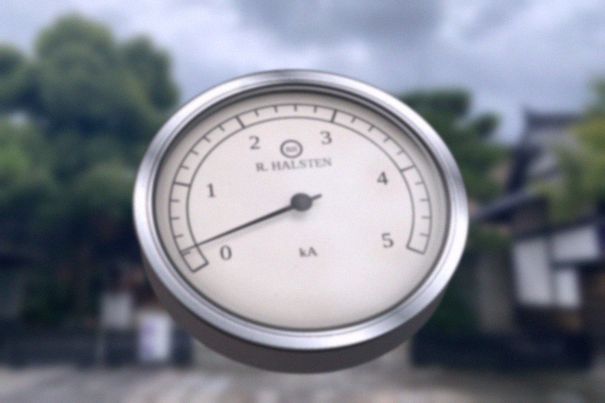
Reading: 0.2 kA
